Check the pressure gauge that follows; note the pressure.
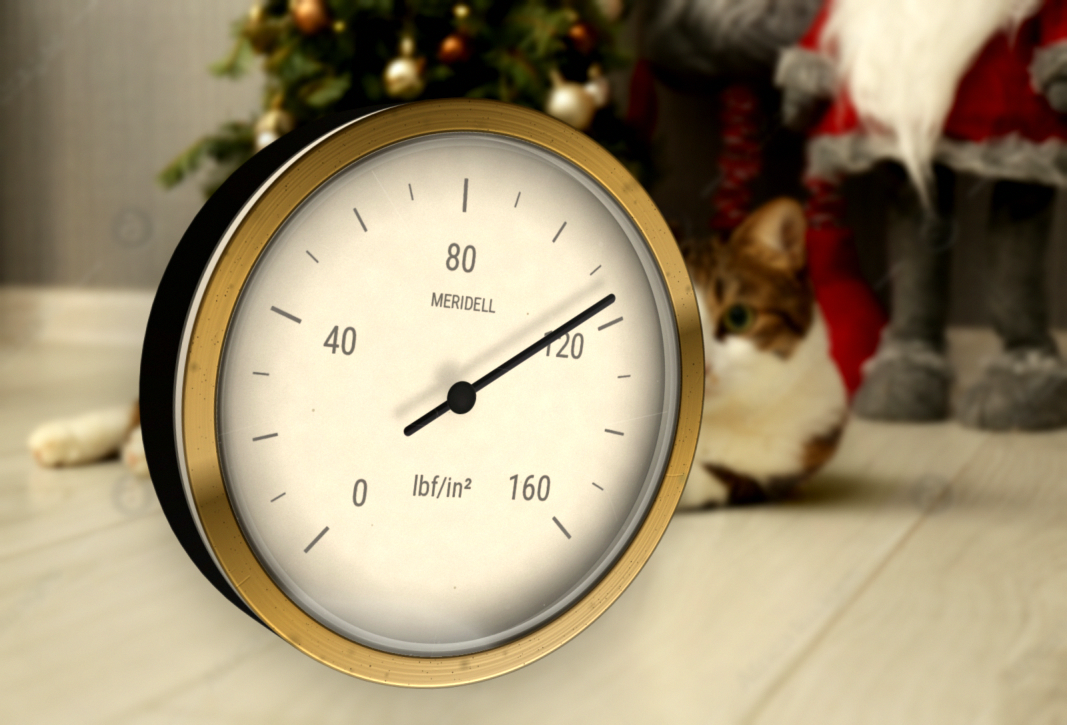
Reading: 115 psi
